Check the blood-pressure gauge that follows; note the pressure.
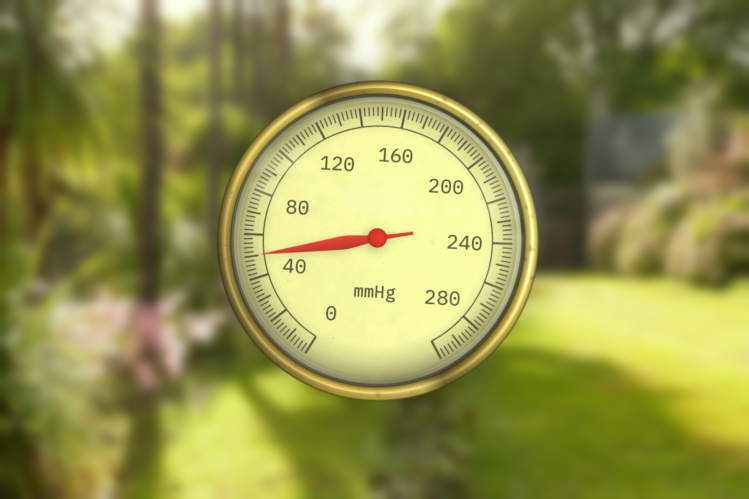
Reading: 50 mmHg
